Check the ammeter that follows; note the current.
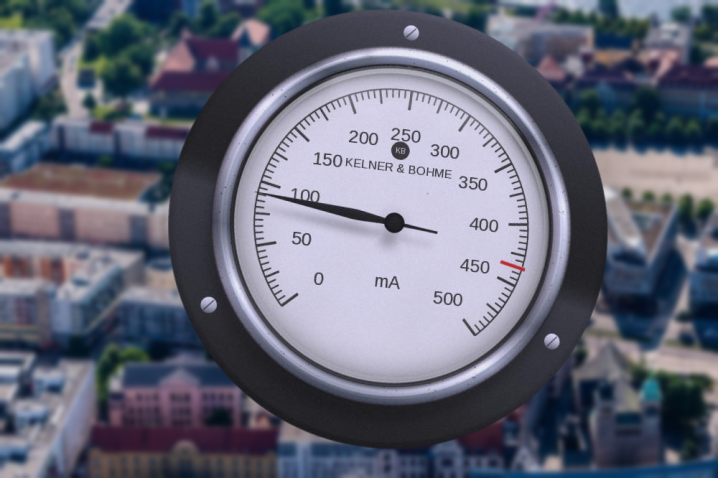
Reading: 90 mA
